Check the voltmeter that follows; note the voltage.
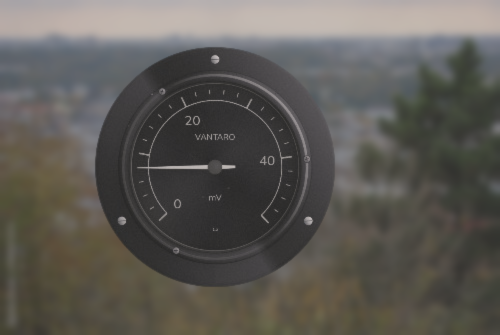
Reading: 8 mV
